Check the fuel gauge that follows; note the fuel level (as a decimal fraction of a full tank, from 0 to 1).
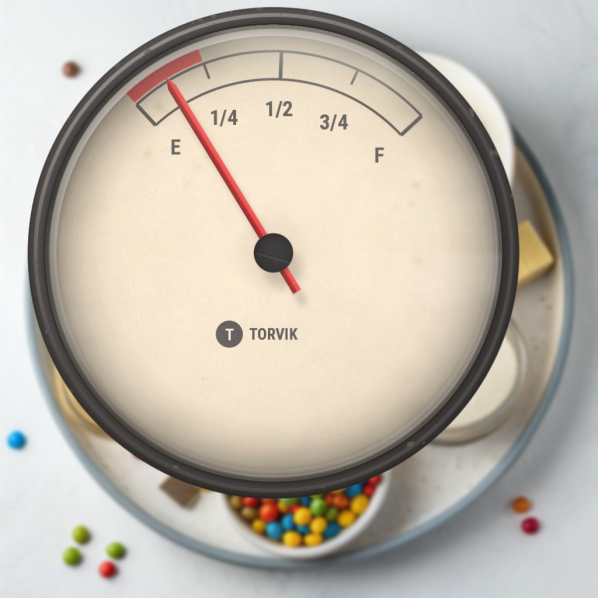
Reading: 0.125
